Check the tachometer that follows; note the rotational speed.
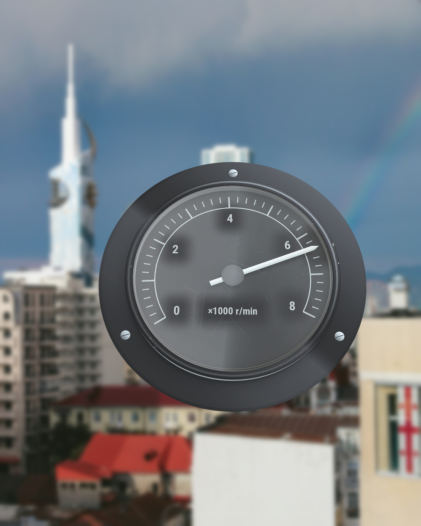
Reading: 6400 rpm
